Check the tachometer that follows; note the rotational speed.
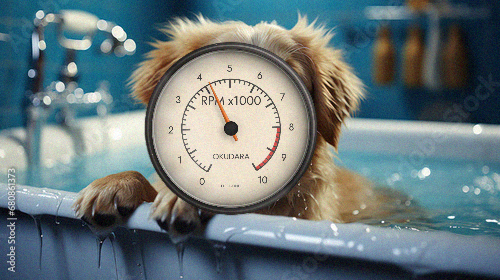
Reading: 4200 rpm
